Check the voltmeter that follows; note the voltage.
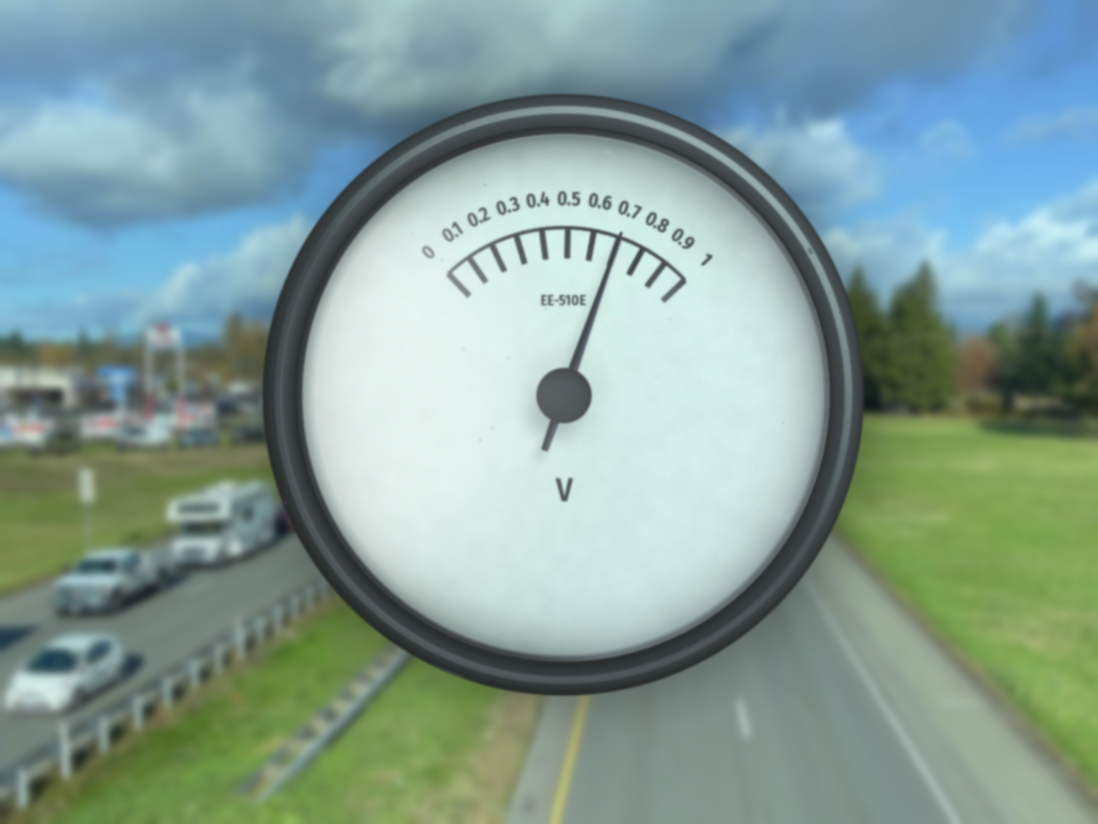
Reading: 0.7 V
